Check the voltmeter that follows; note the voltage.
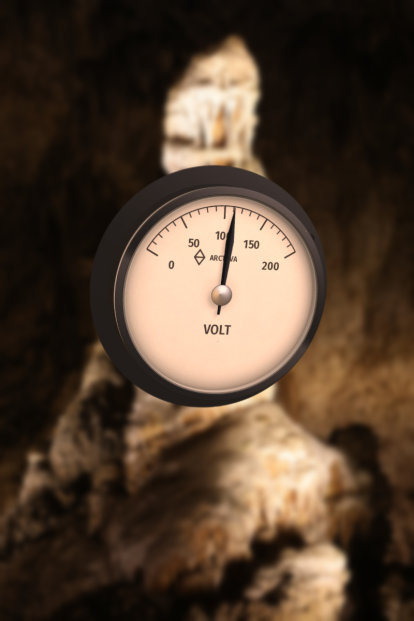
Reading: 110 V
